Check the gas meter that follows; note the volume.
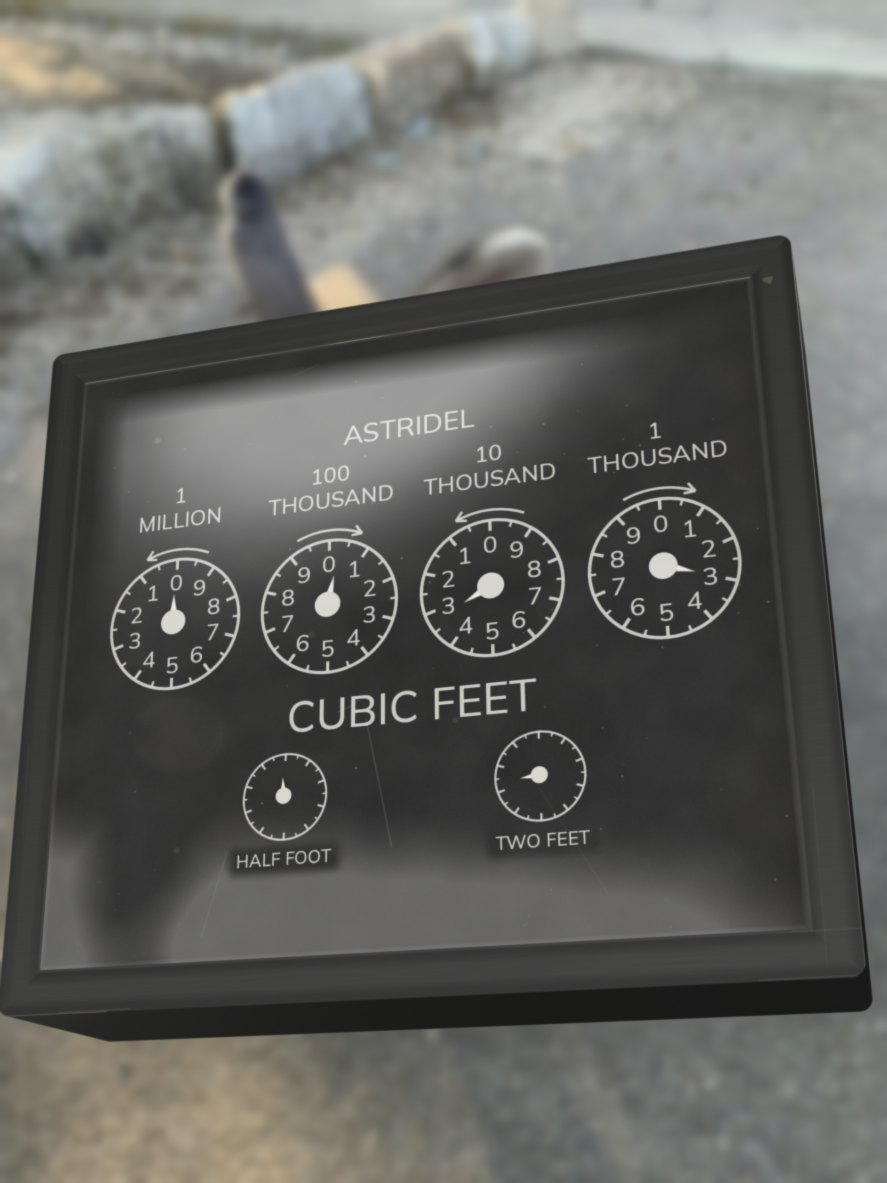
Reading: 3300 ft³
